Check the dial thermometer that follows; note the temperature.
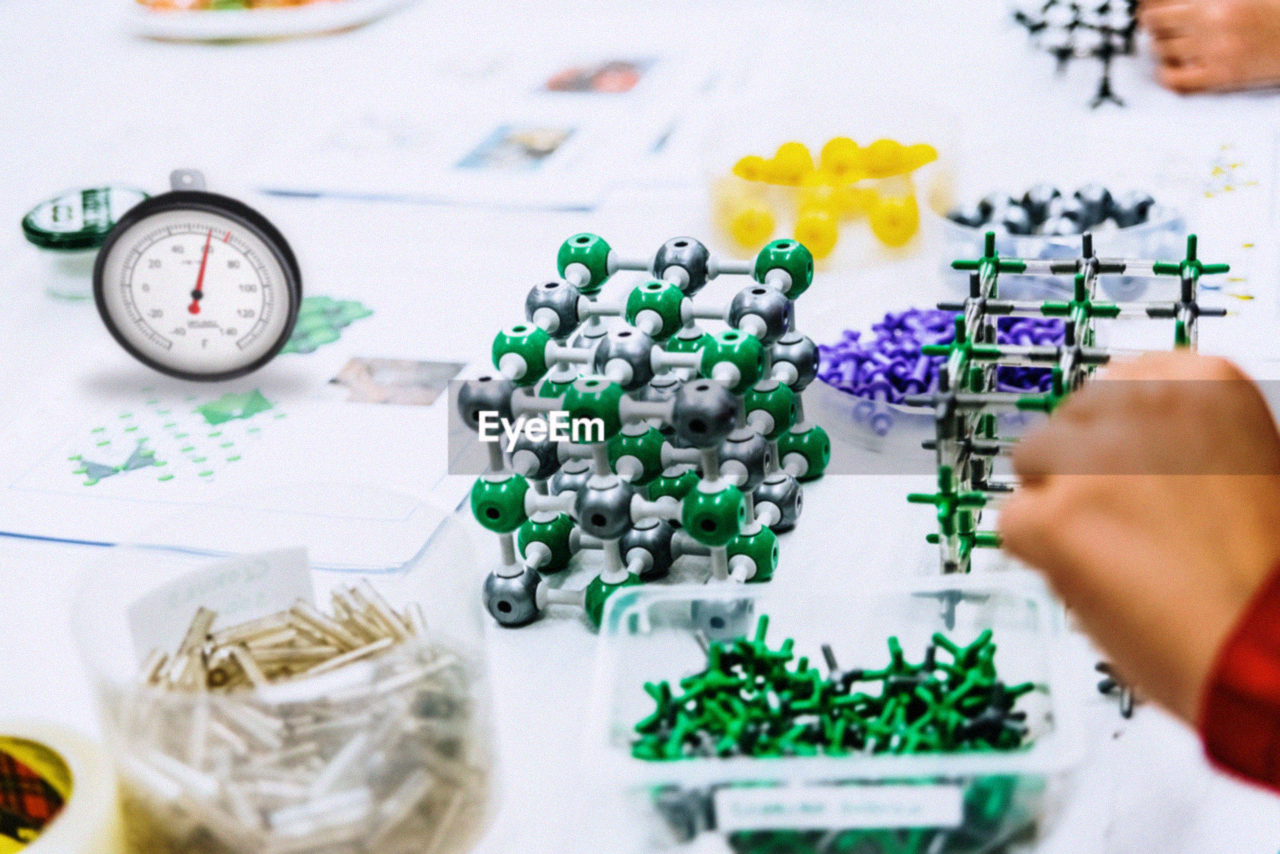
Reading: 60 °F
